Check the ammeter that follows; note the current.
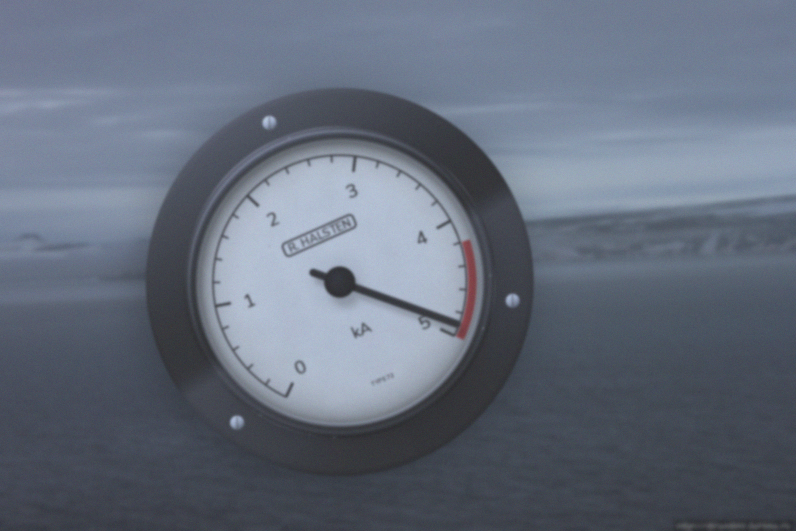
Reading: 4.9 kA
